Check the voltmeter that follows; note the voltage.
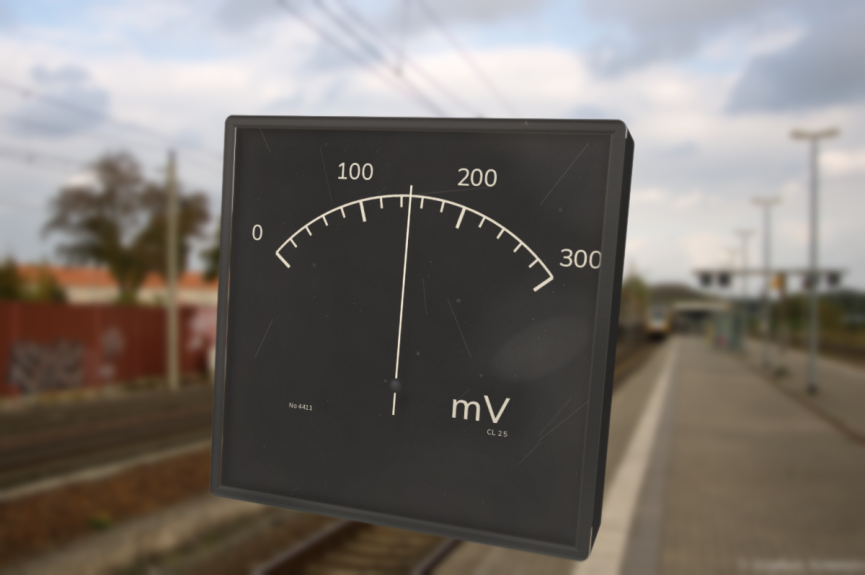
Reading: 150 mV
